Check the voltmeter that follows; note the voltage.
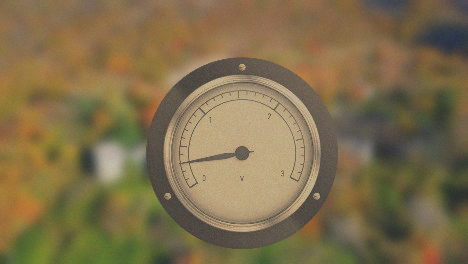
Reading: 0.3 V
